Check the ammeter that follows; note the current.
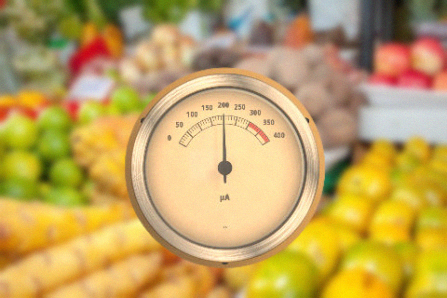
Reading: 200 µA
